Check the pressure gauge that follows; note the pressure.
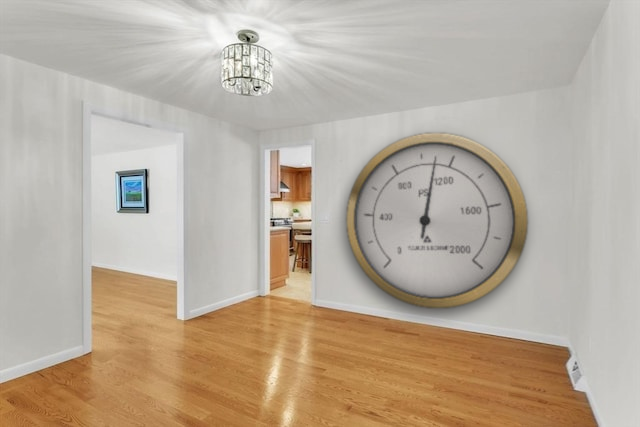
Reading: 1100 psi
